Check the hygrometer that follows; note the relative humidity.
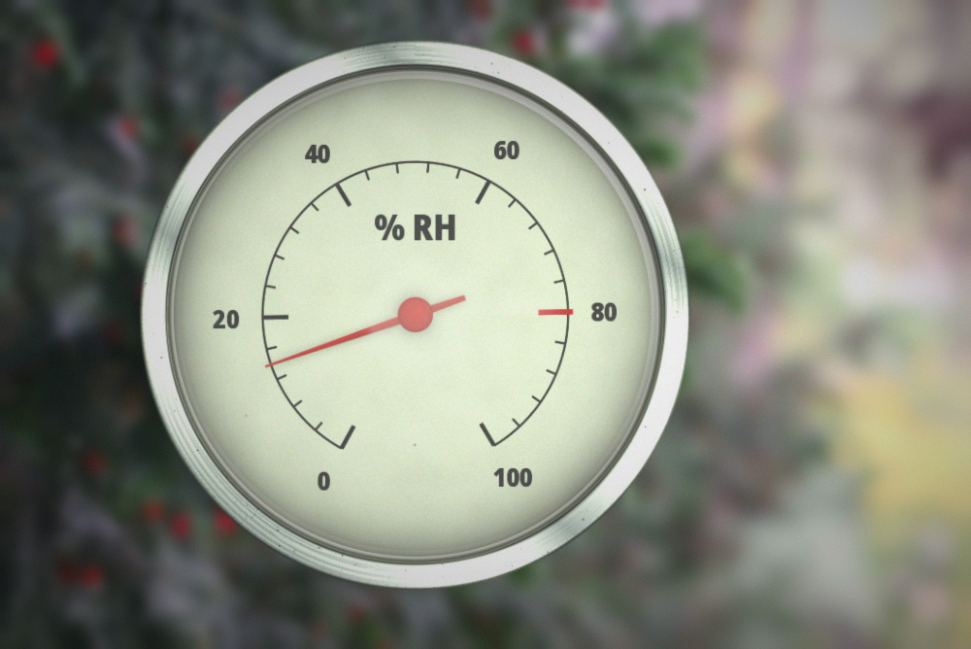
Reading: 14 %
